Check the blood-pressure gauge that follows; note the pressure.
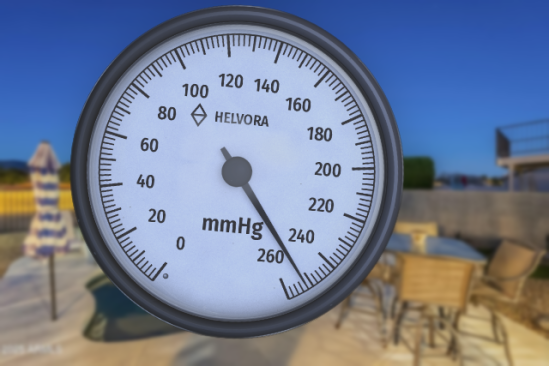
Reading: 252 mmHg
